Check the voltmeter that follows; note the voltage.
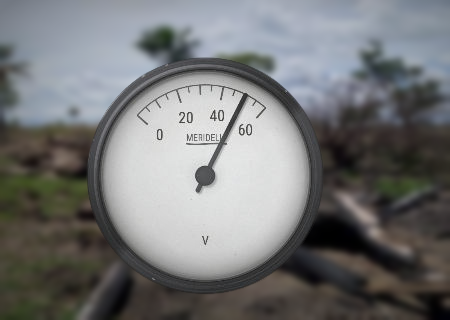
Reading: 50 V
